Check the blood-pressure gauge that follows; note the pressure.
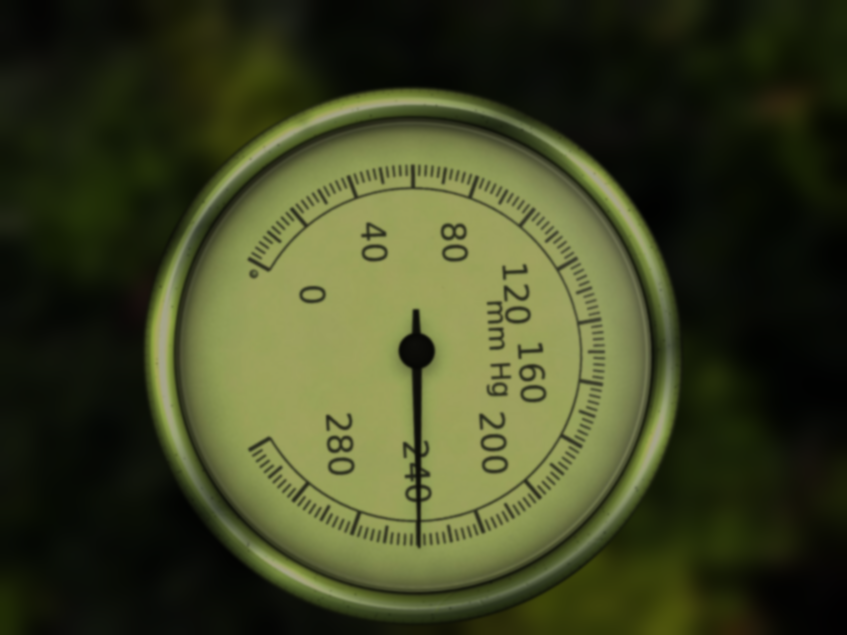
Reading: 240 mmHg
